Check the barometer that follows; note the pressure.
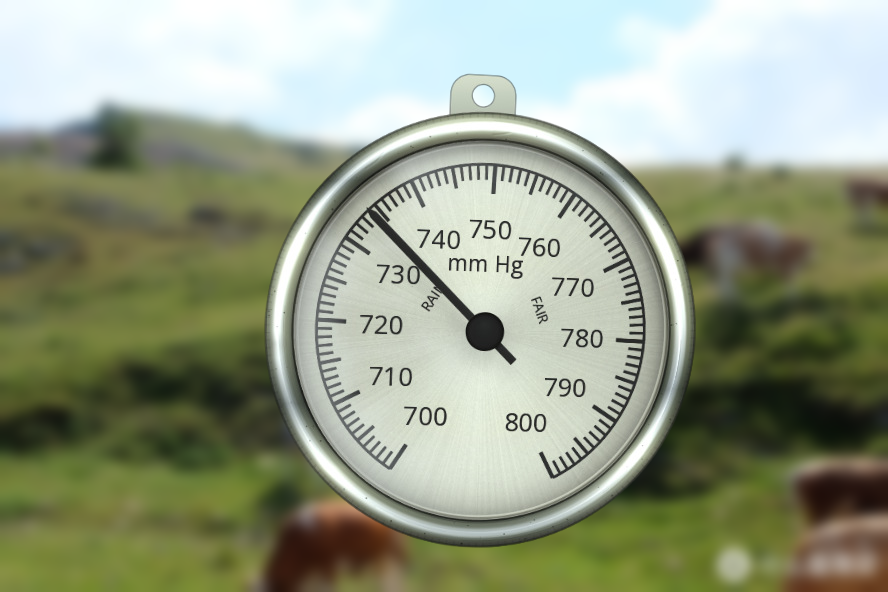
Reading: 734 mmHg
